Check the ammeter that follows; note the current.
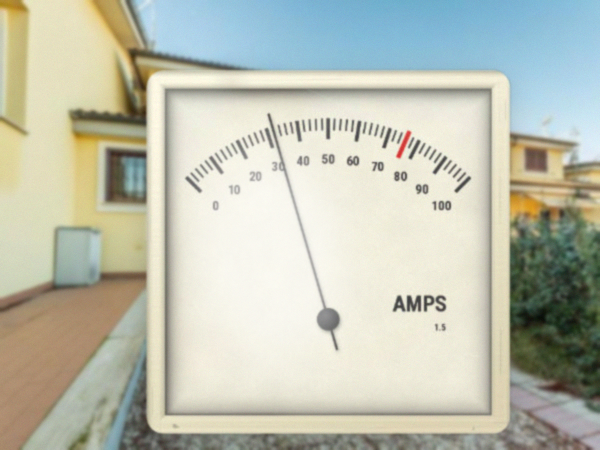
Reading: 32 A
